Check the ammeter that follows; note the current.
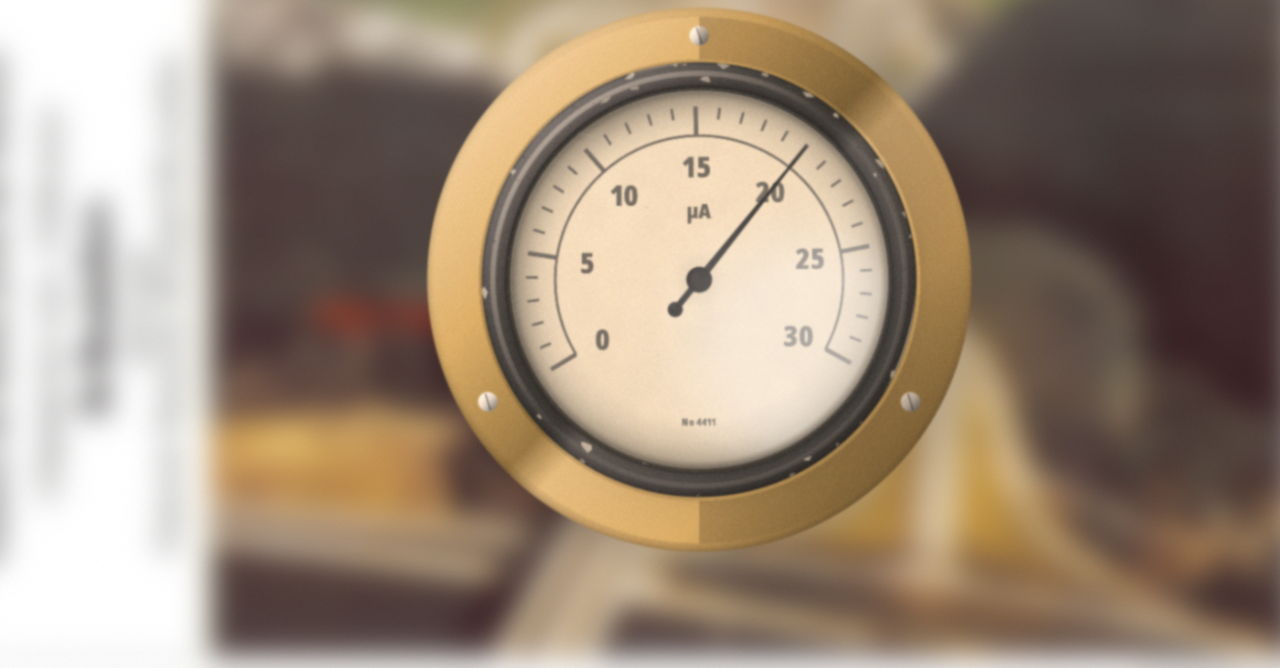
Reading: 20 µA
